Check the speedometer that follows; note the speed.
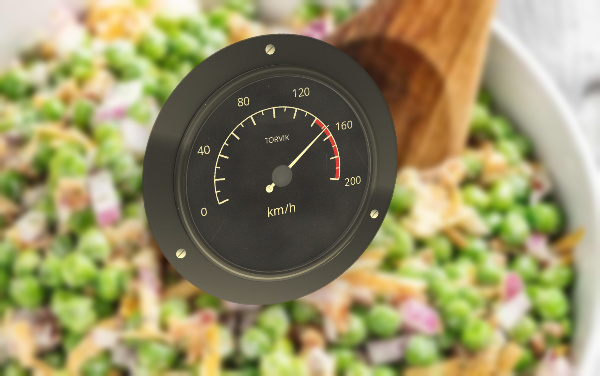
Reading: 150 km/h
